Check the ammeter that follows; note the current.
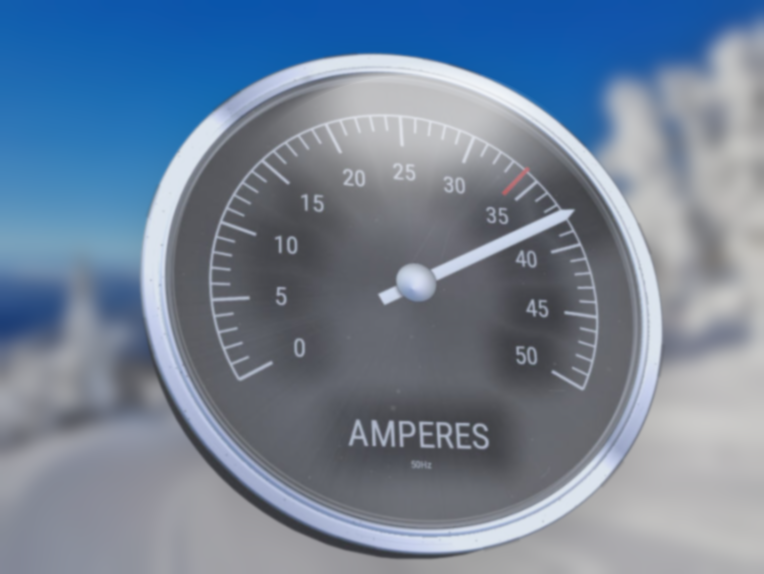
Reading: 38 A
